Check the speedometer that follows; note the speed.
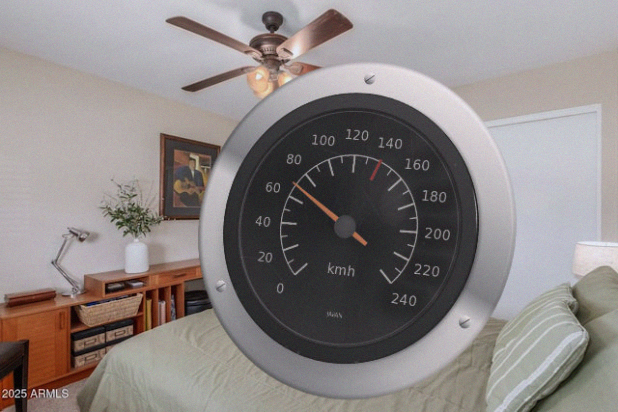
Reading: 70 km/h
